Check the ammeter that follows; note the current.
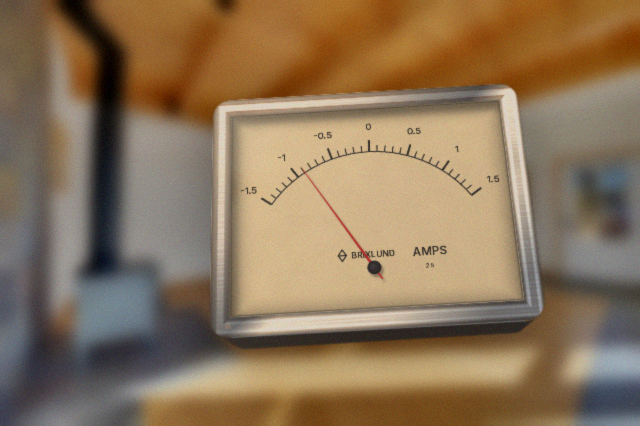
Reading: -0.9 A
